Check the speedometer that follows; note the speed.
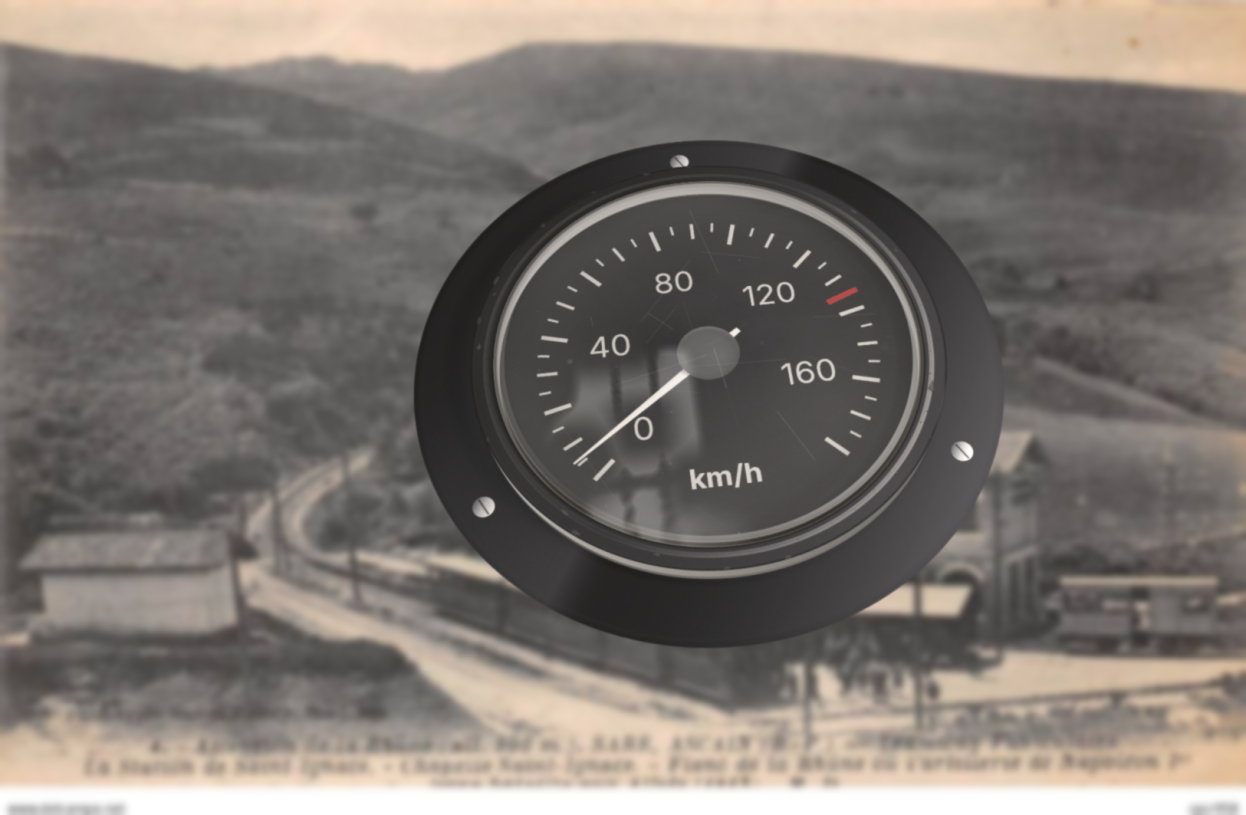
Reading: 5 km/h
